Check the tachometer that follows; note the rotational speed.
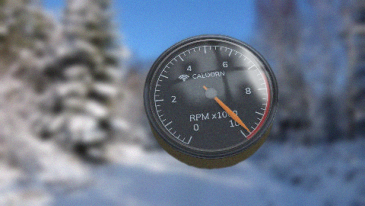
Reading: 9800 rpm
